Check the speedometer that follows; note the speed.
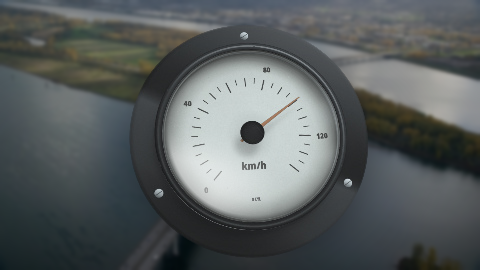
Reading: 100 km/h
